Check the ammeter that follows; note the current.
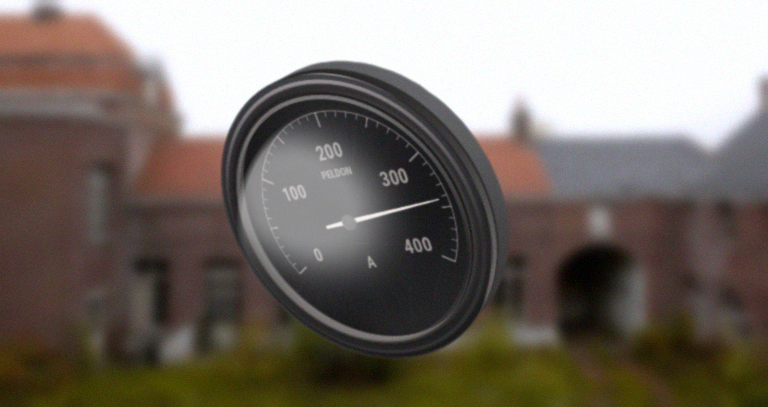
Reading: 340 A
